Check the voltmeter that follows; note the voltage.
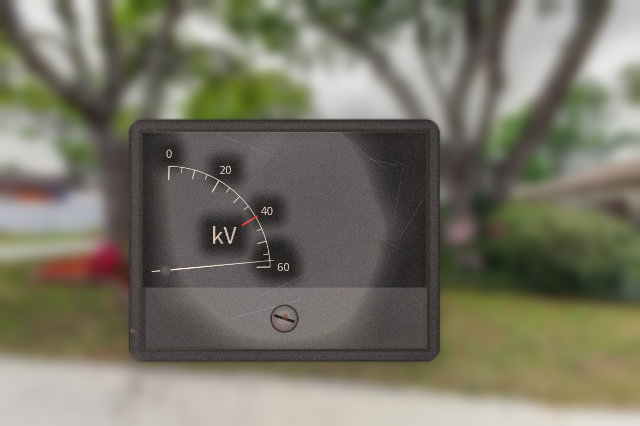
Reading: 57.5 kV
